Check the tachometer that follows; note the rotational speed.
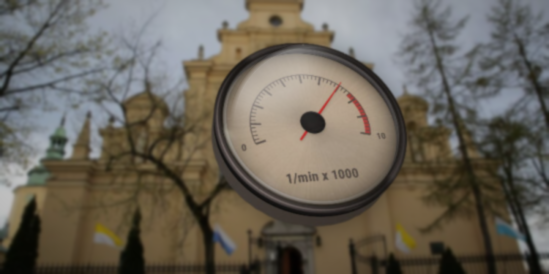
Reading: 7000 rpm
